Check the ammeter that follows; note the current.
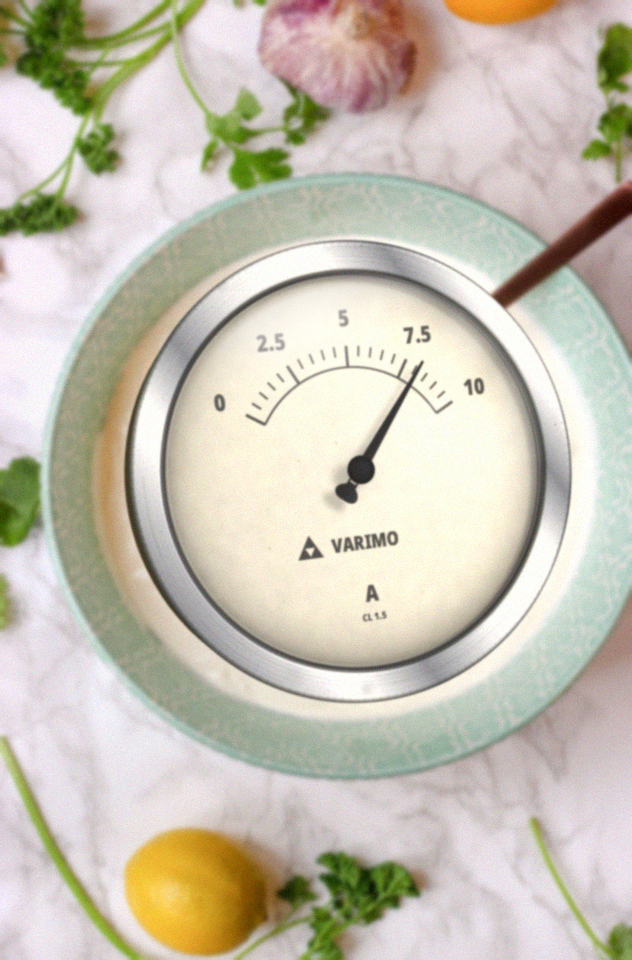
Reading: 8 A
